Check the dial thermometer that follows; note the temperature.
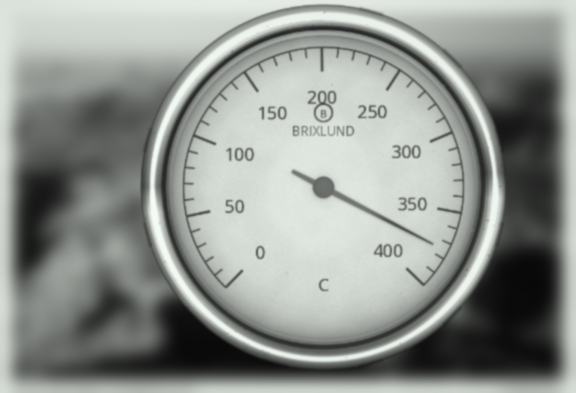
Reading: 375 °C
